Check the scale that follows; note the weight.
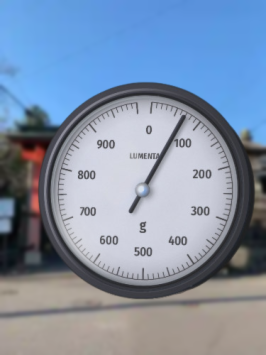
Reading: 70 g
